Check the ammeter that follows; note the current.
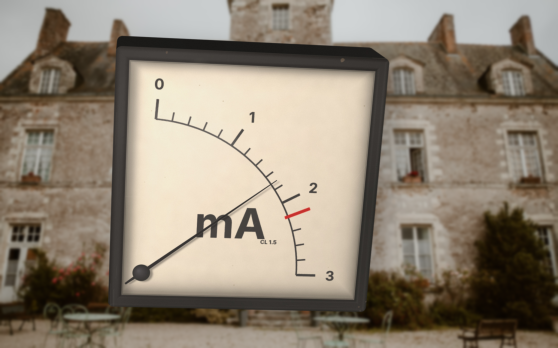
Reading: 1.7 mA
